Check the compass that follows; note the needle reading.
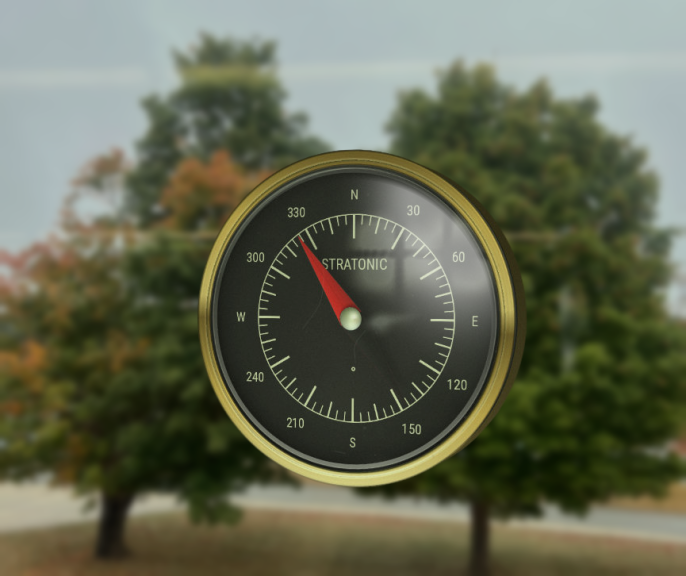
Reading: 325 °
